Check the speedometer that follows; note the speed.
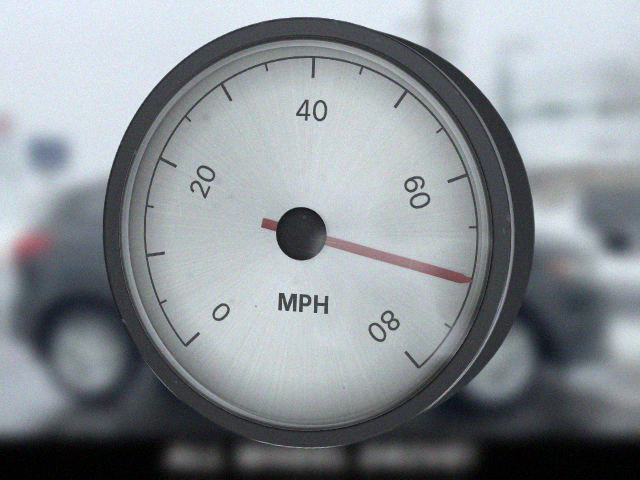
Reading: 70 mph
